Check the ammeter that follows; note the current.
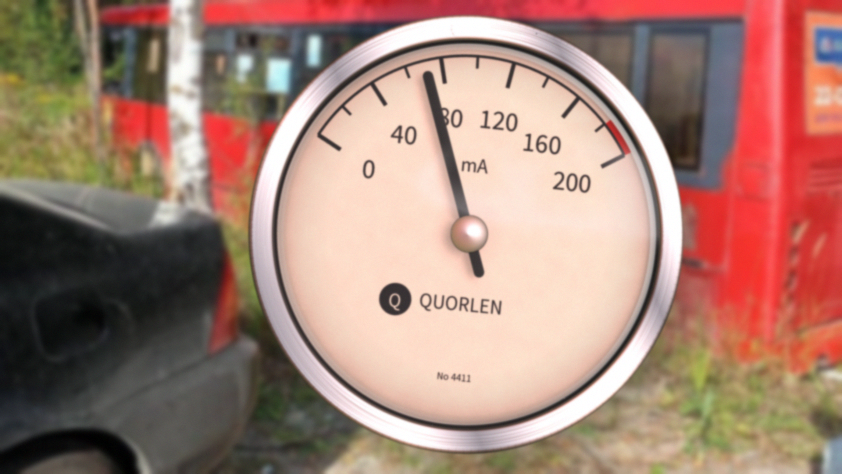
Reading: 70 mA
